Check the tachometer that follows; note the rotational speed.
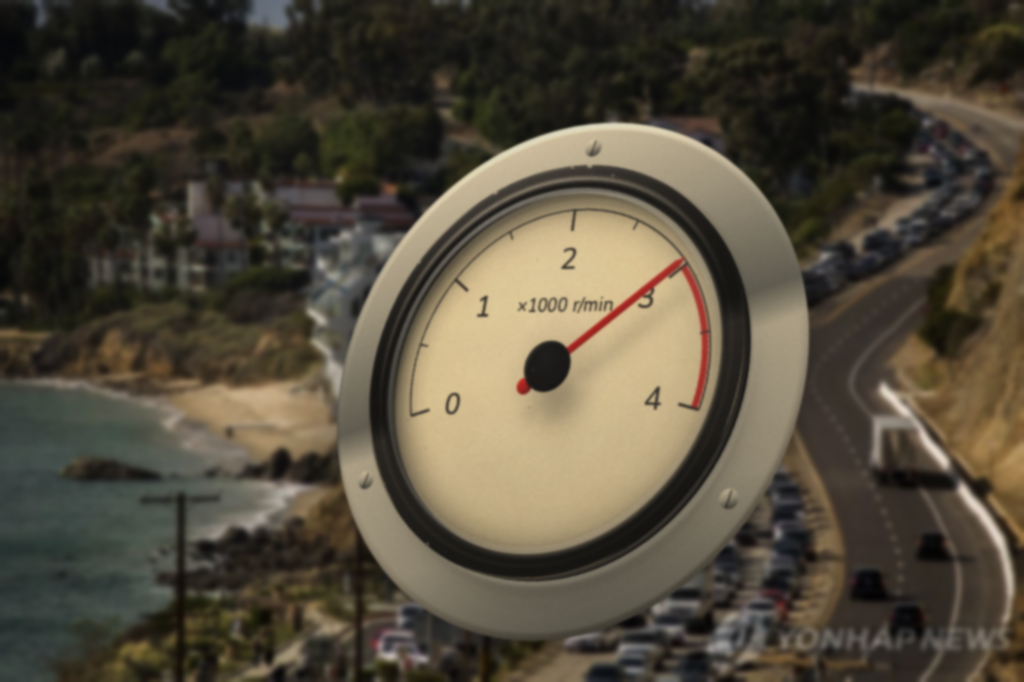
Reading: 3000 rpm
